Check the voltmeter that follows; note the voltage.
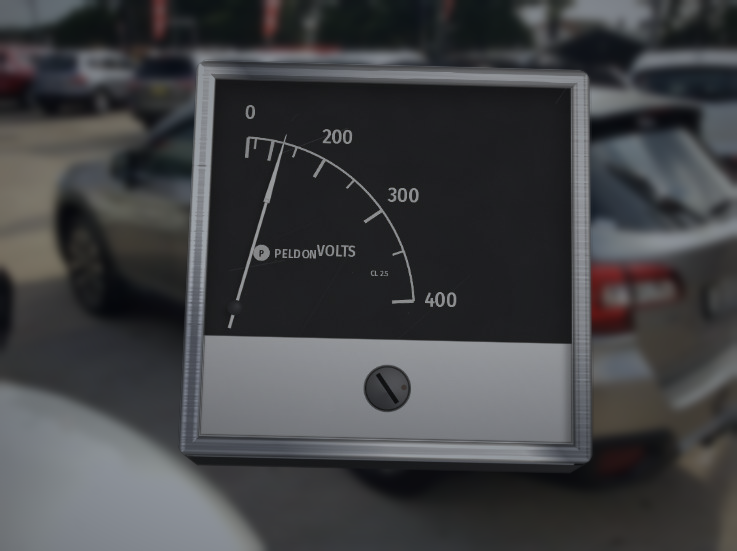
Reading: 125 V
